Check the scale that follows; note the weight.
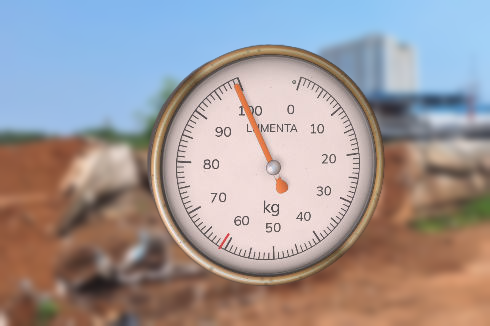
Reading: 99 kg
